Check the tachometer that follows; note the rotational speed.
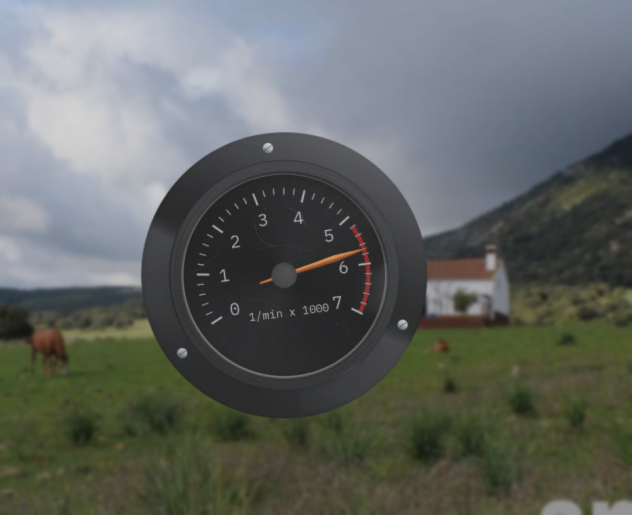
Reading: 5700 rpm
